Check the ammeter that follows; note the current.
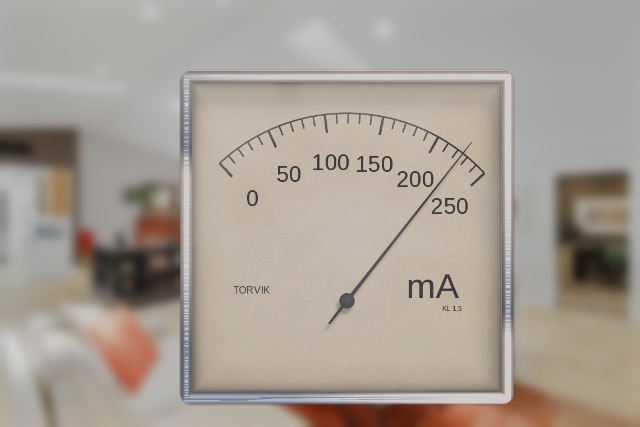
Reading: 225 mA
